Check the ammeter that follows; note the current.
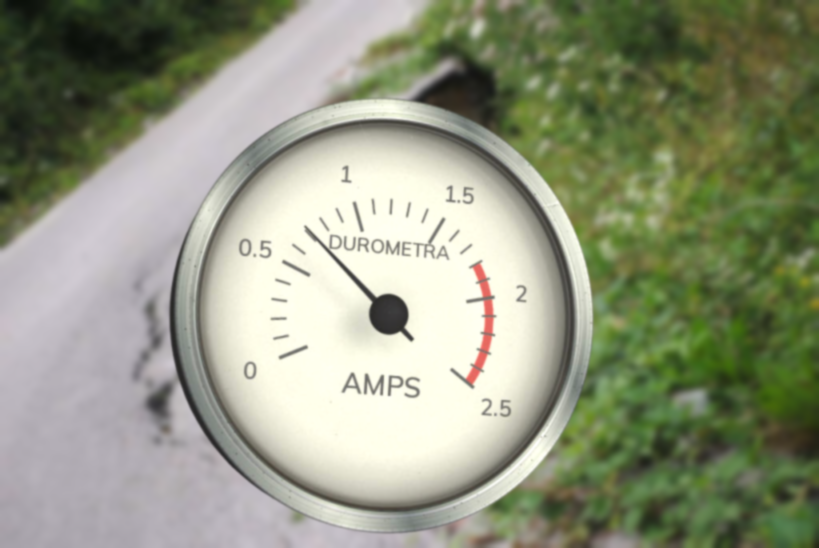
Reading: 0.7 A
